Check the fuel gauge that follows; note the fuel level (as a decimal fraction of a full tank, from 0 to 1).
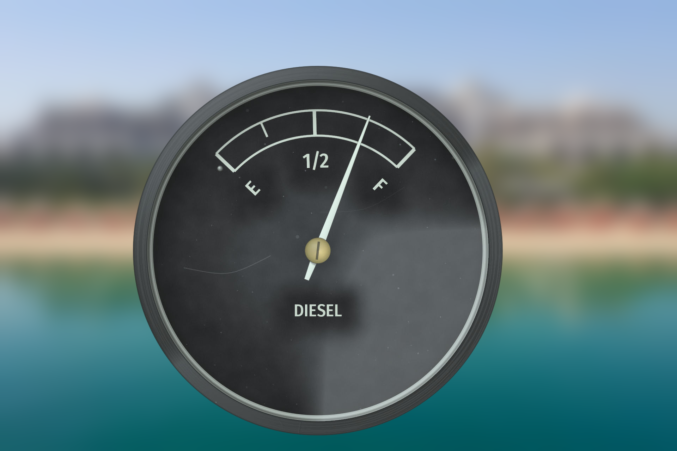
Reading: 0.75
